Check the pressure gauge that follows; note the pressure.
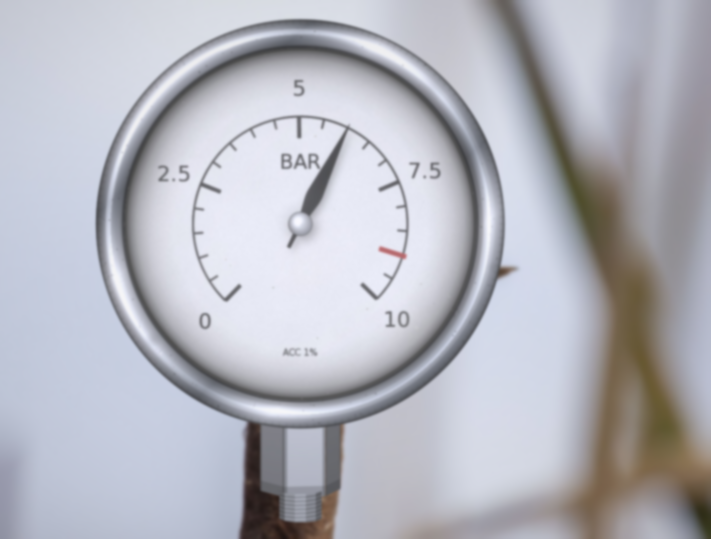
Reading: 6 bar
